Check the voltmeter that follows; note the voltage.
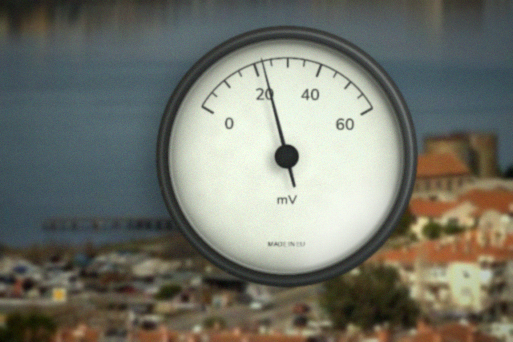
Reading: 22.5 mV
